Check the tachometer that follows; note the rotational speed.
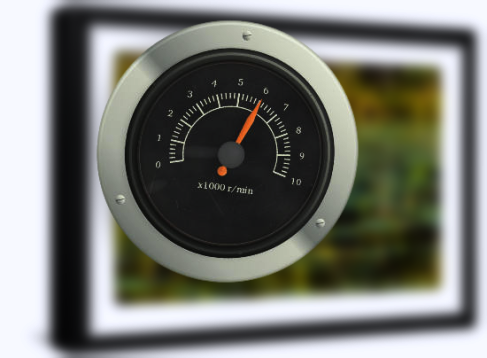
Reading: 6000 rpm
